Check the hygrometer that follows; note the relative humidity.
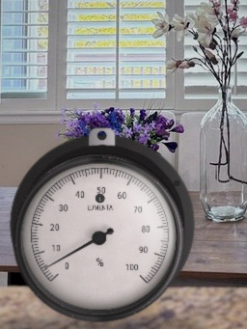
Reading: 5 %
